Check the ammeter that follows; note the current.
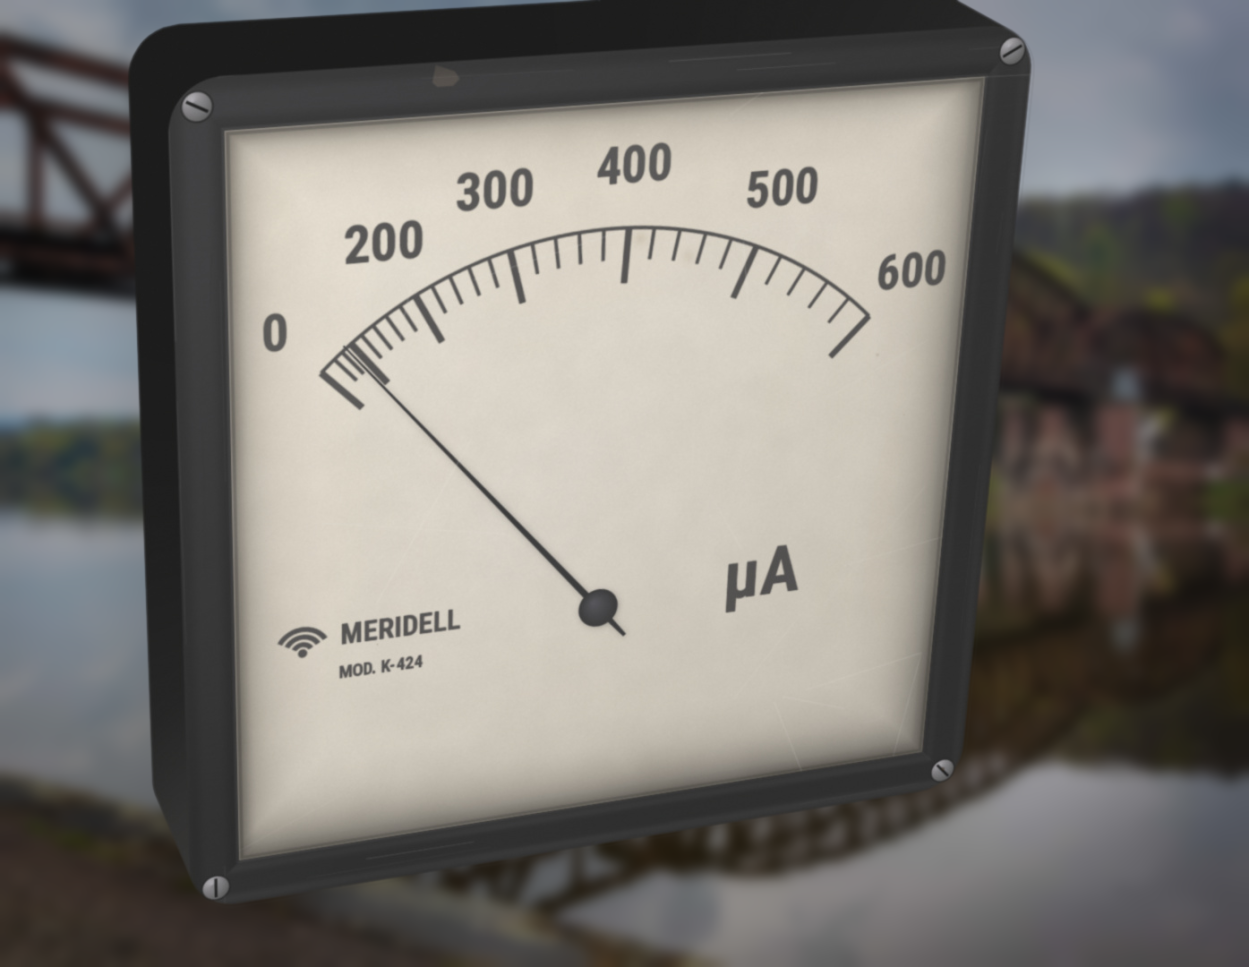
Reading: 90 µA
